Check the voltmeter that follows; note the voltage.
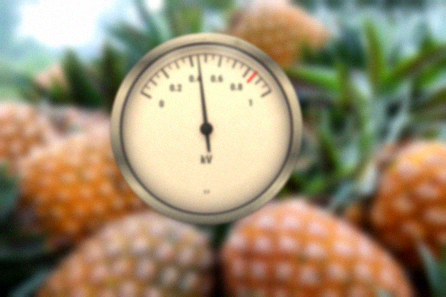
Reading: 0.45 kV
